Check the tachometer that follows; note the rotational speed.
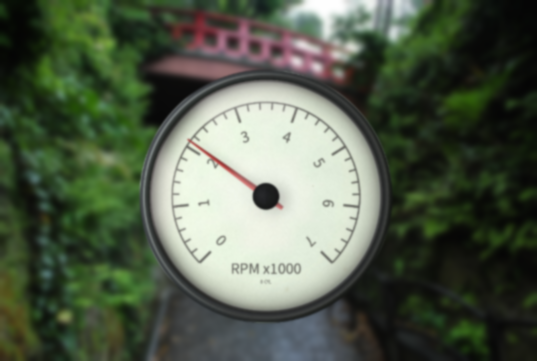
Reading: 2100 rpm
